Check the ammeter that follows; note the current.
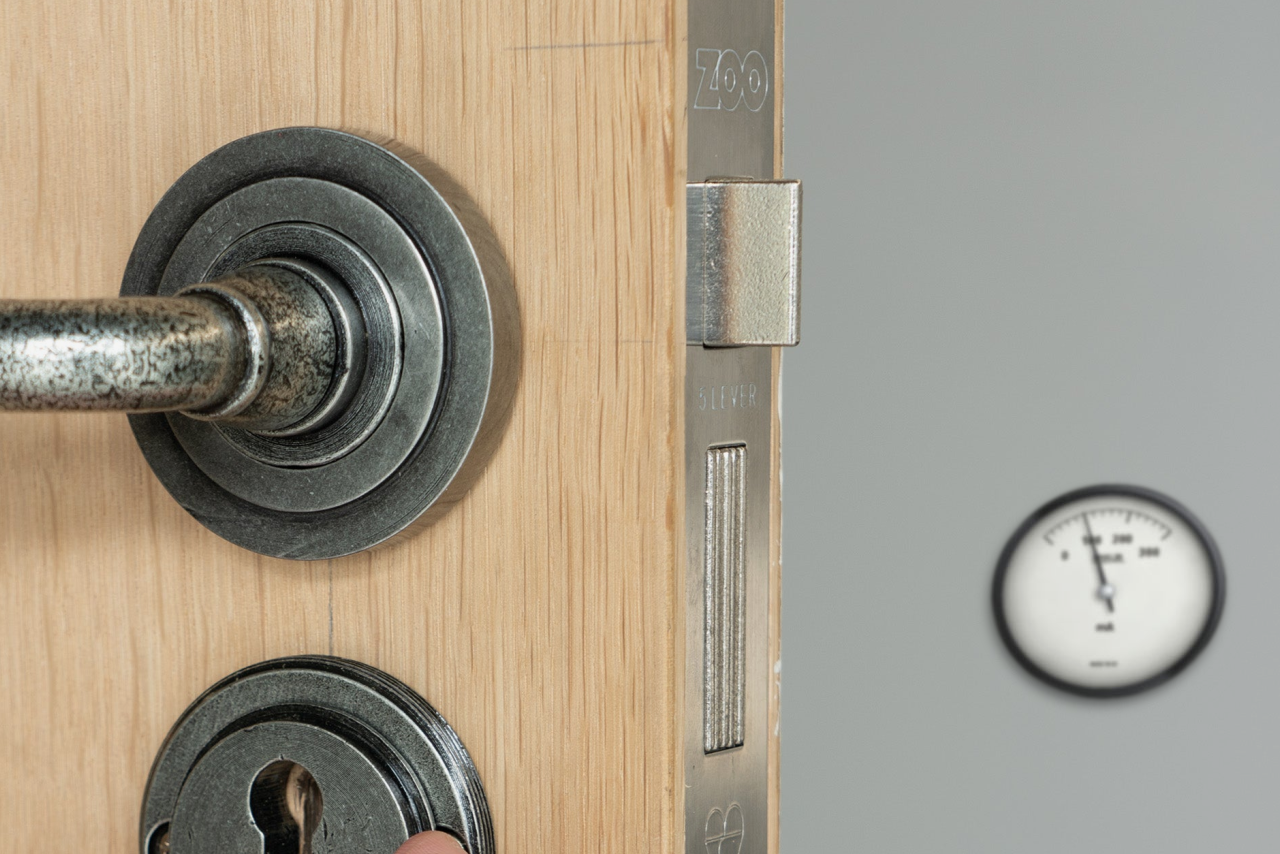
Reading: 100 mA
